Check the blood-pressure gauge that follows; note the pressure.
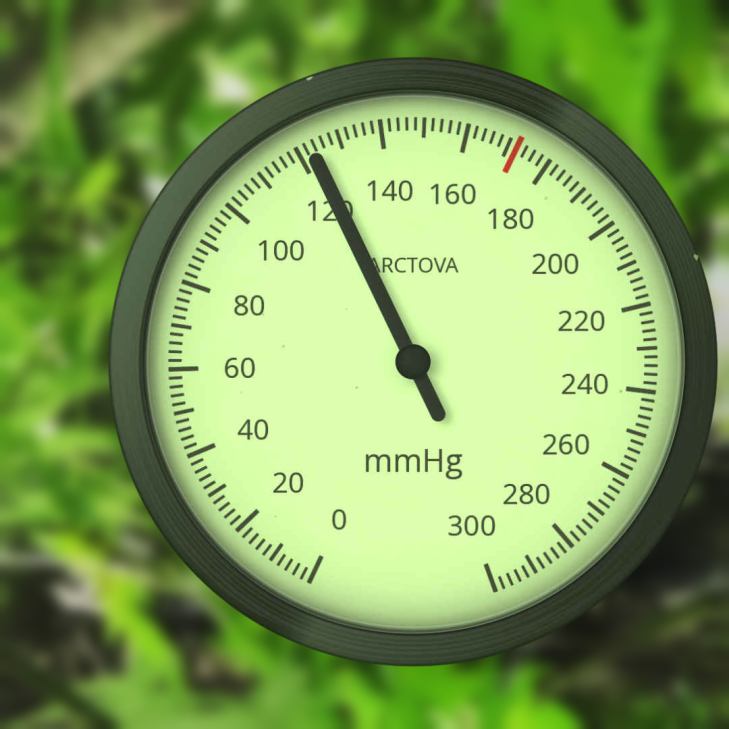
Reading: 123 mmHg
